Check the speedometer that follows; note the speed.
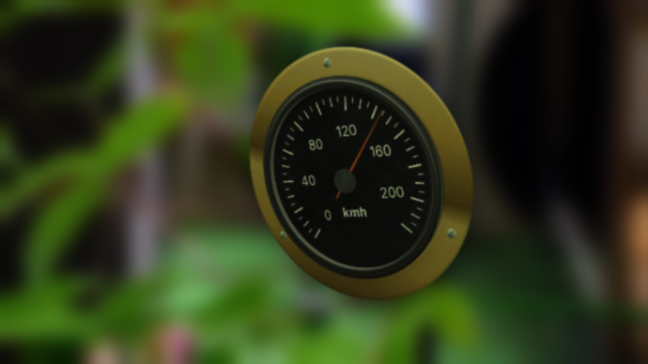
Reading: 145 km/h
